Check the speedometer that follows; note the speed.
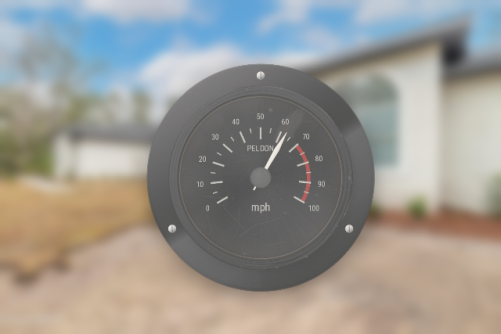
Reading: 62.5 mph
